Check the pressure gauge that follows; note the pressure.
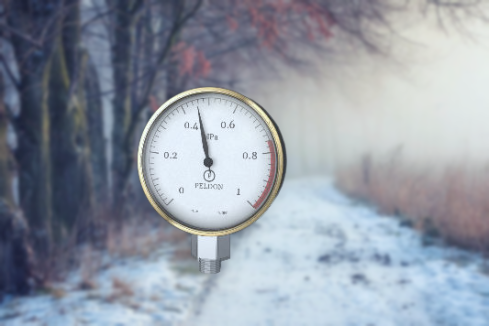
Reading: 0.46 MPa
